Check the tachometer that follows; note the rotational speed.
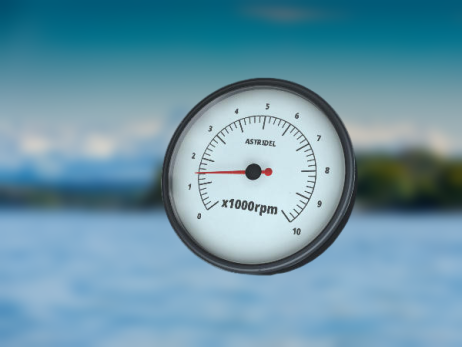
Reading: 1400 rpm
